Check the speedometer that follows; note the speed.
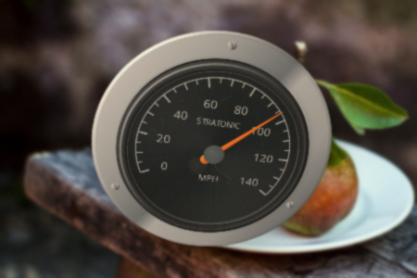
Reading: 95 mph
